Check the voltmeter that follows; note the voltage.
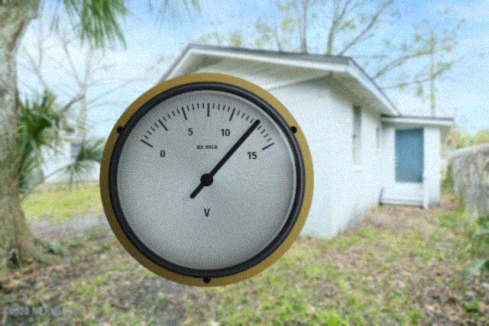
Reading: 12.5 V
